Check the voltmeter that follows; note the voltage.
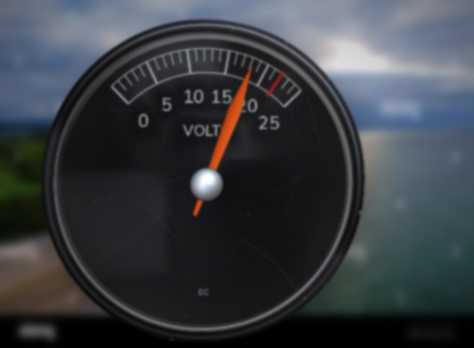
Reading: 18 V
